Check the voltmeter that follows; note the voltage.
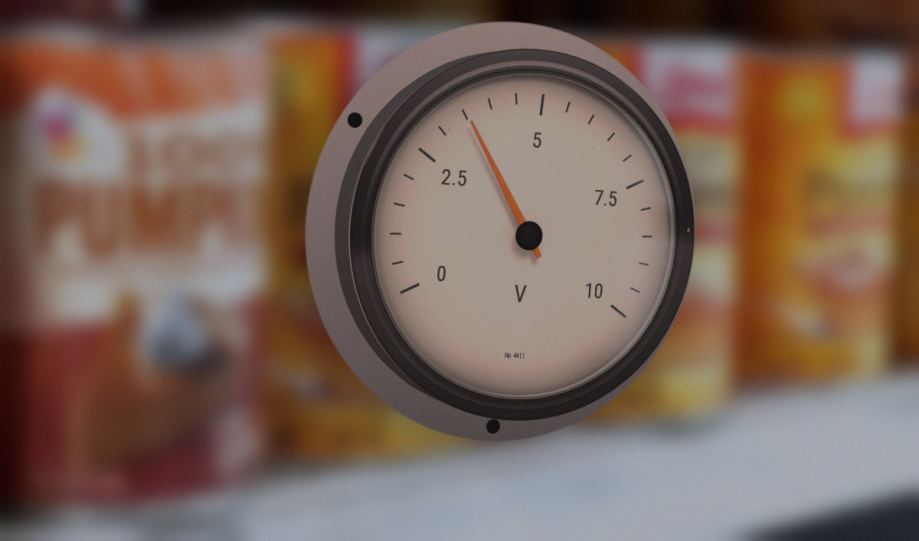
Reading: 3.5 V
